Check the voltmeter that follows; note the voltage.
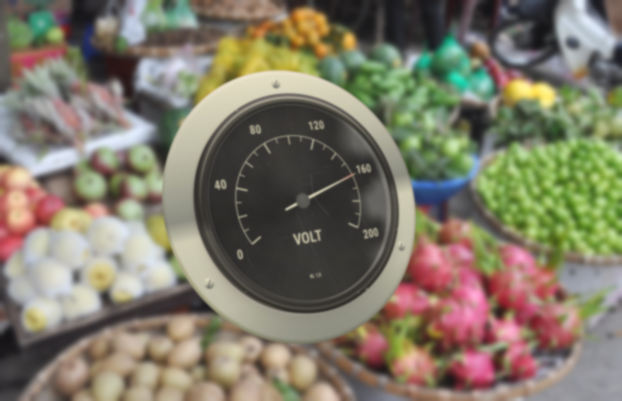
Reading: 160 V
